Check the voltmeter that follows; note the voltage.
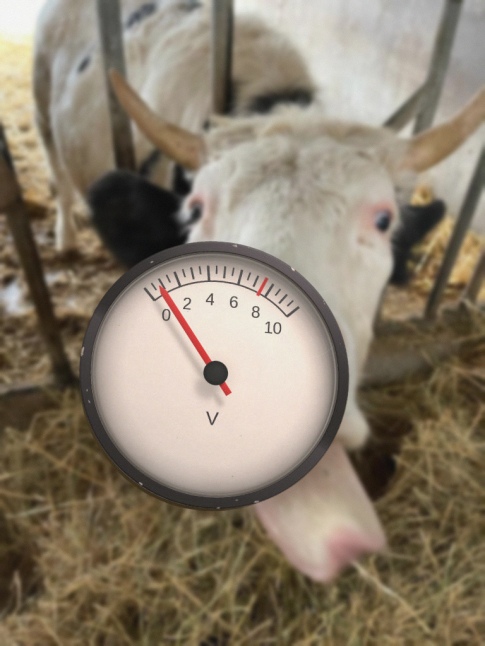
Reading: 0.75 V
